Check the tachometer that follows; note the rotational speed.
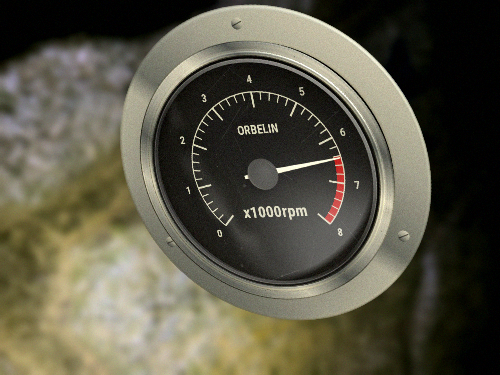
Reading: 6400 rpm
